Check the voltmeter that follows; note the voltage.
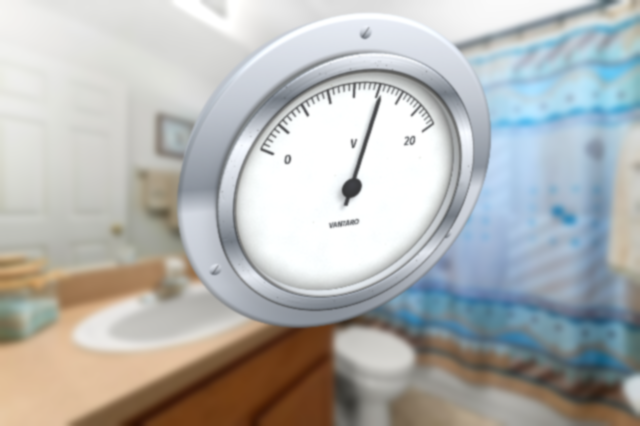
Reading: 12.5 V
